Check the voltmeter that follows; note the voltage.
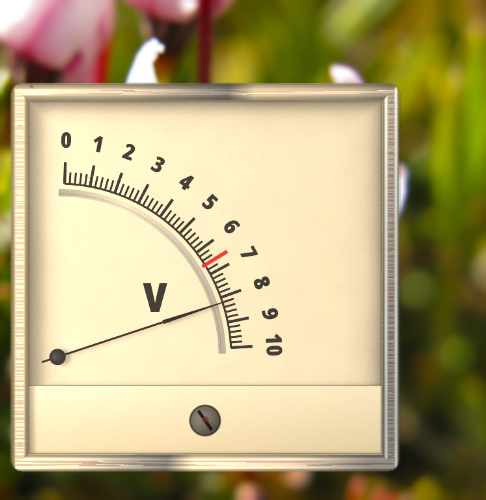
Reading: 8.2 V
